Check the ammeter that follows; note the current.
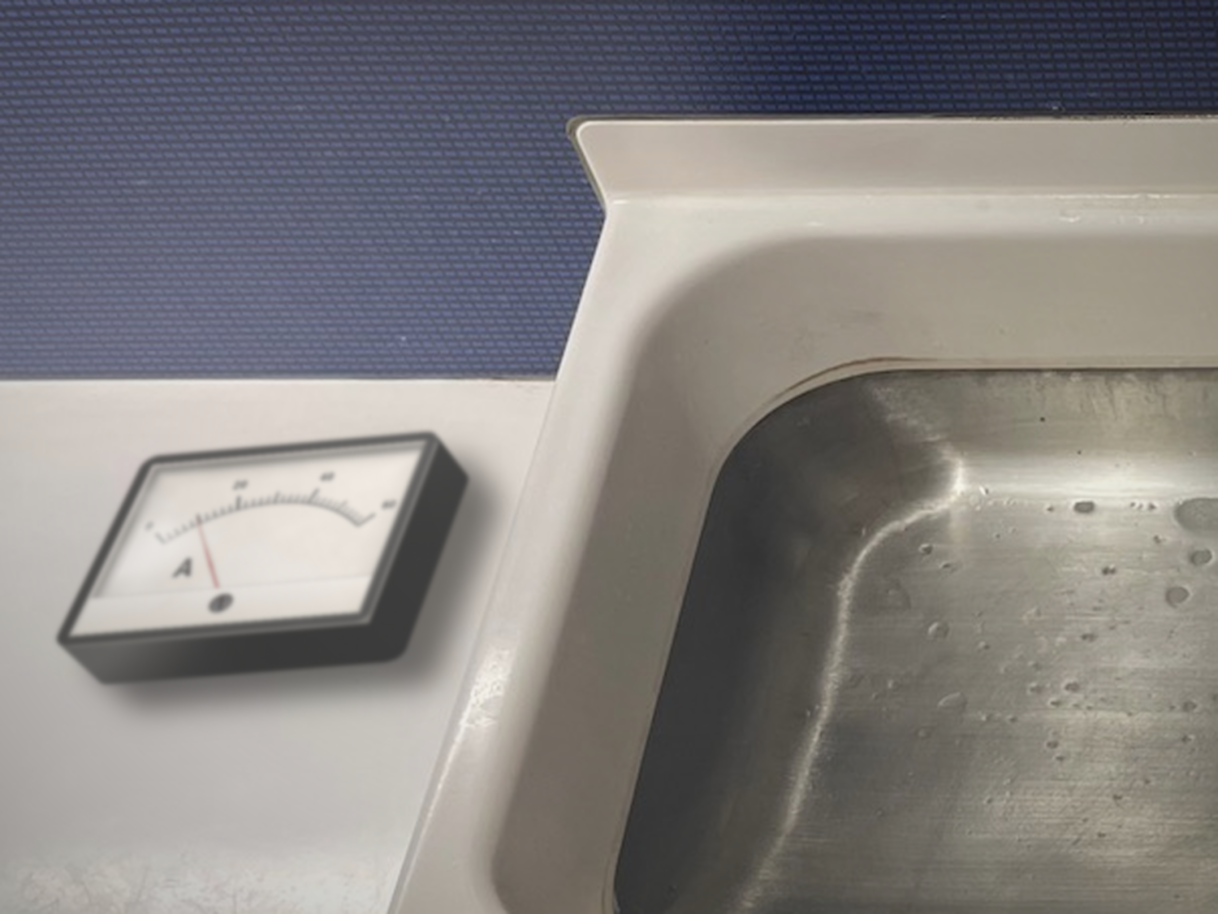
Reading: 10 A
